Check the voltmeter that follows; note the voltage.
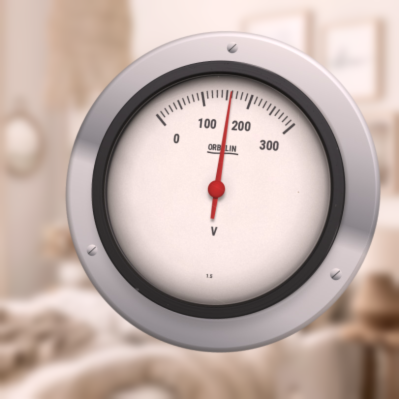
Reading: 160 V
